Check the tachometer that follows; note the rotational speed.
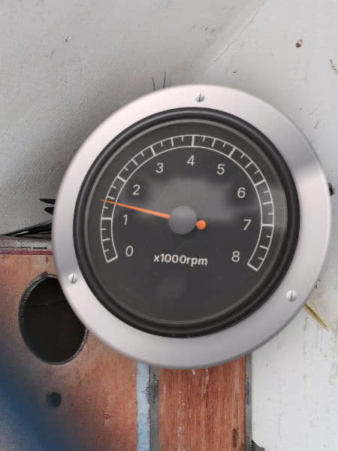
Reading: 1375 rpm
